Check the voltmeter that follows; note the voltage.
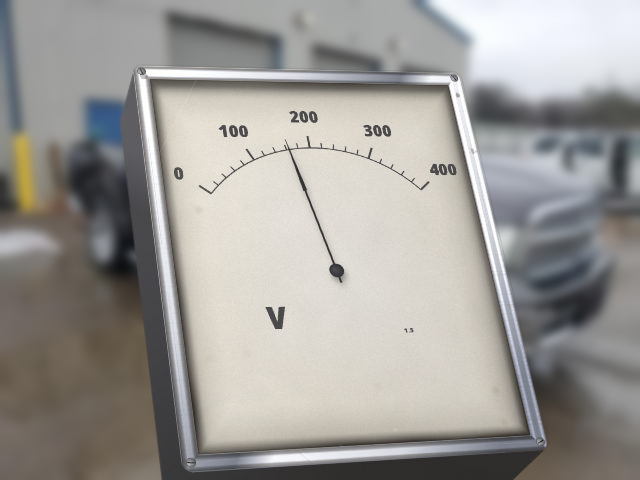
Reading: 160 V
